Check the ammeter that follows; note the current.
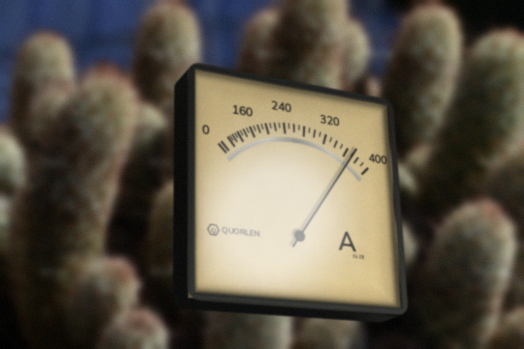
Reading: 370 A
